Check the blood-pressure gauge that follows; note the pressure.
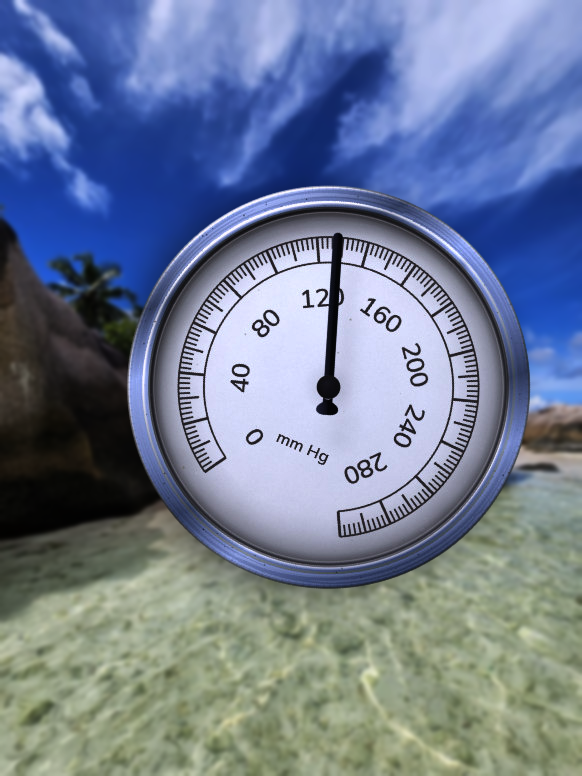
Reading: 128 mmHg
